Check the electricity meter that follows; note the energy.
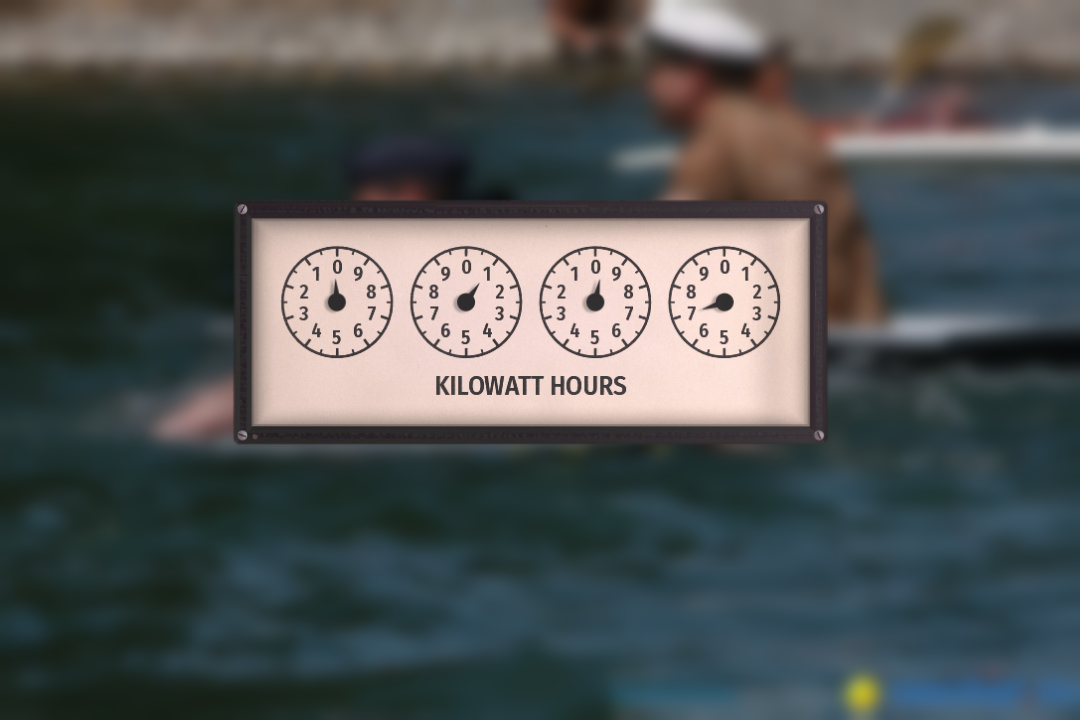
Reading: 97 kWh
